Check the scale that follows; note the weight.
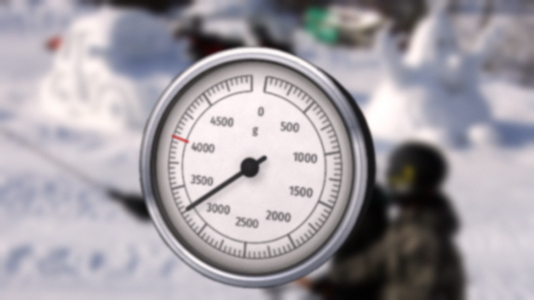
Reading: 3250 g
